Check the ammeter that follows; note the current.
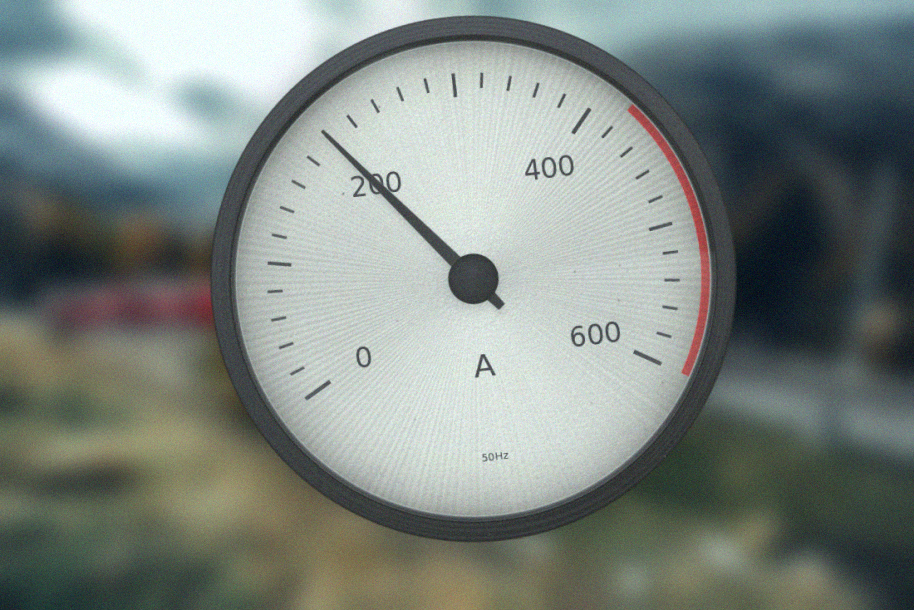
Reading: 200 A
